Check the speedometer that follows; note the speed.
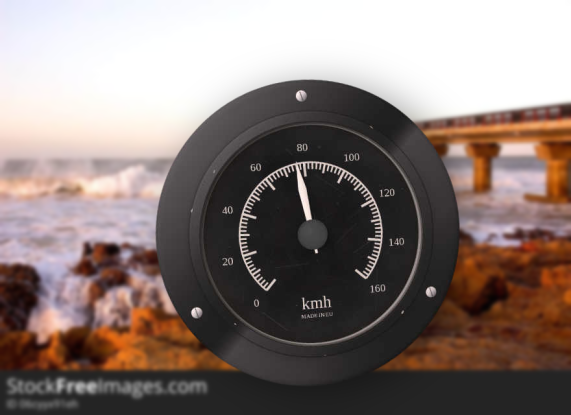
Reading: 76 km/h
